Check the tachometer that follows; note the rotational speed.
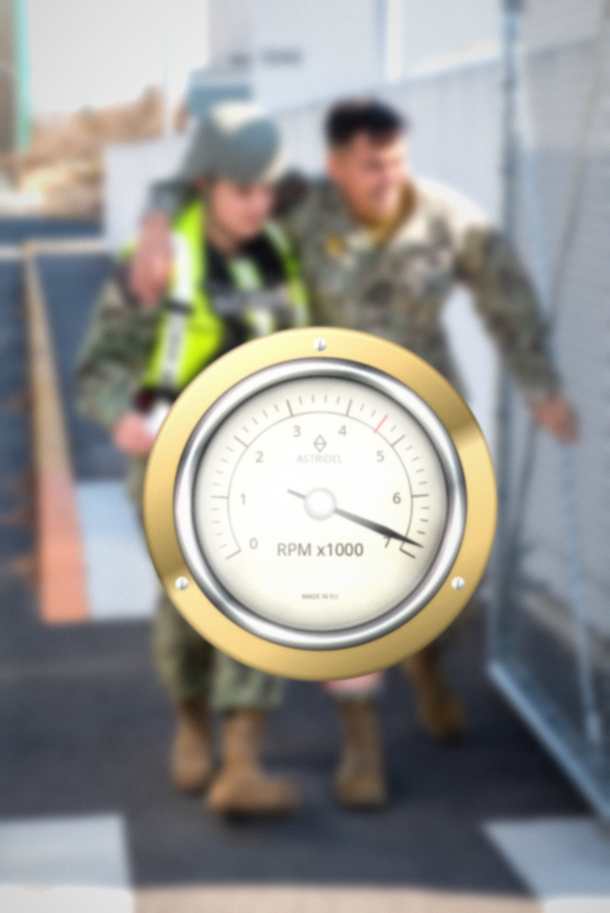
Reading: 6800 rpm
